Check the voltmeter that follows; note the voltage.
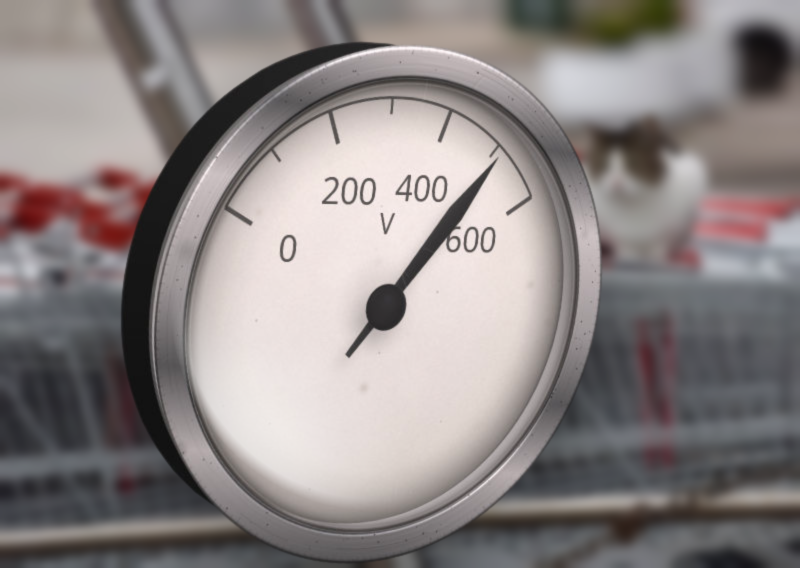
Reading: 500 V
